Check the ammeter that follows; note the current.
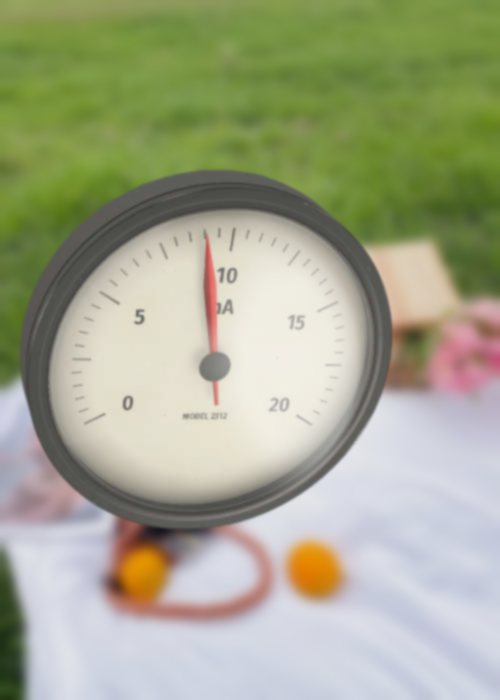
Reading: 9 mA
